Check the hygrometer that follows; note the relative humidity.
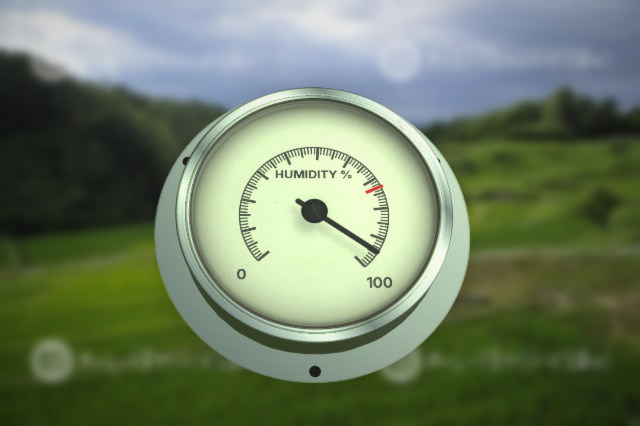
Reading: 95 %
